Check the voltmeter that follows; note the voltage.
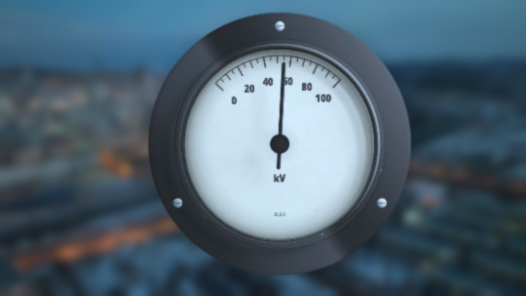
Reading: 55 kV
